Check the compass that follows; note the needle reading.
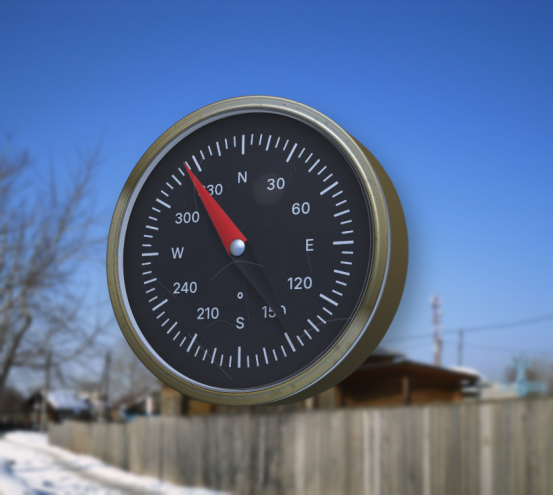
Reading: 325 °
